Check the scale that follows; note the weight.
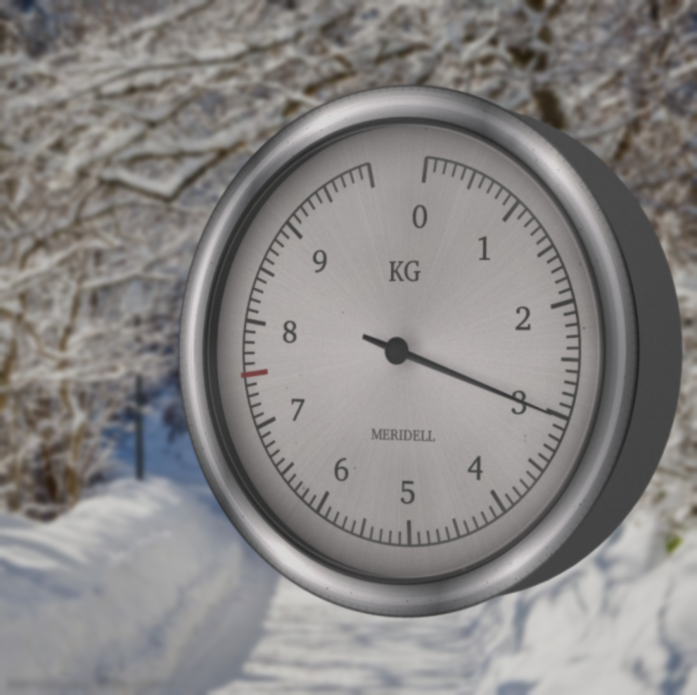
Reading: 3 kg
